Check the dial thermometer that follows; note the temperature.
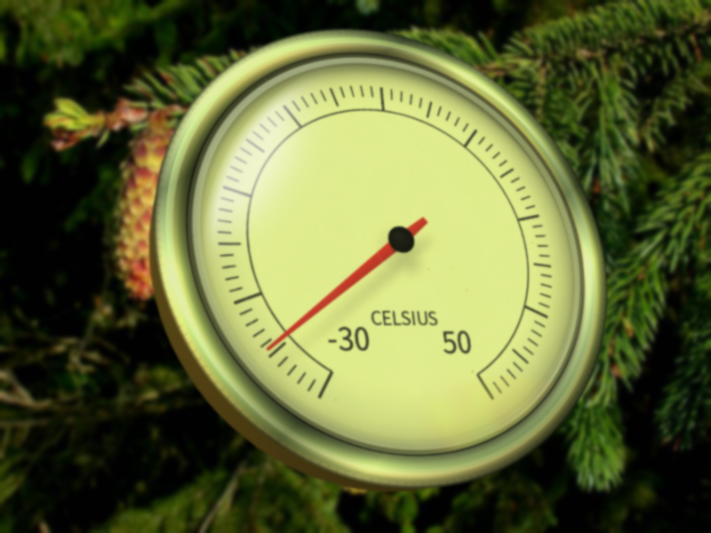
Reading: -24.5 °C
